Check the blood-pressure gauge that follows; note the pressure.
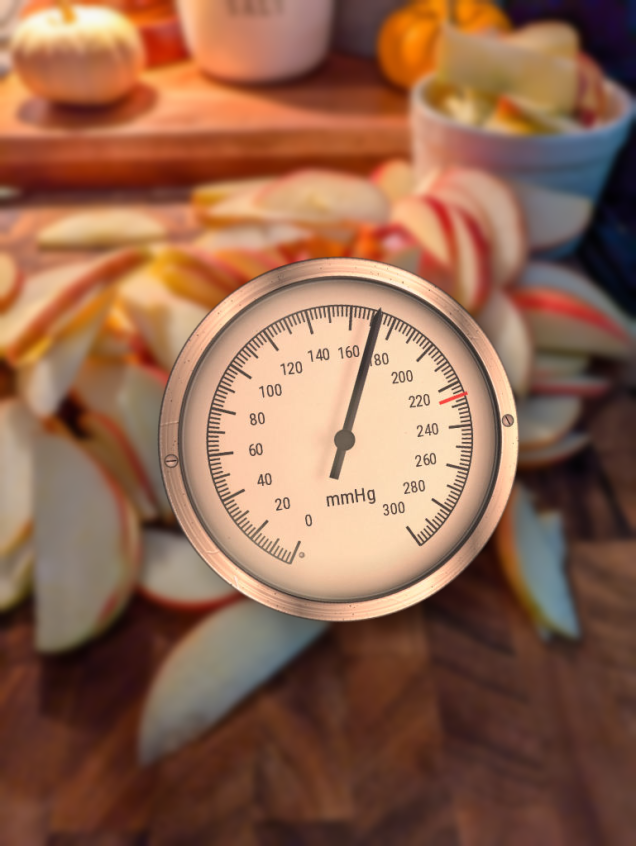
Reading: 172 mmHg
